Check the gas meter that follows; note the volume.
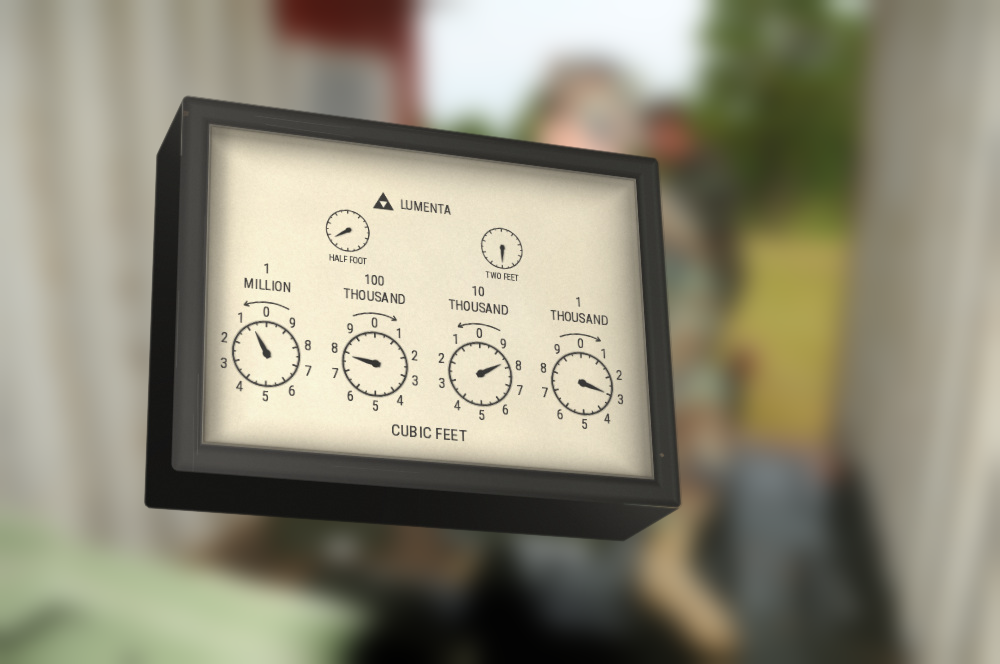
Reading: 78300 ft³
